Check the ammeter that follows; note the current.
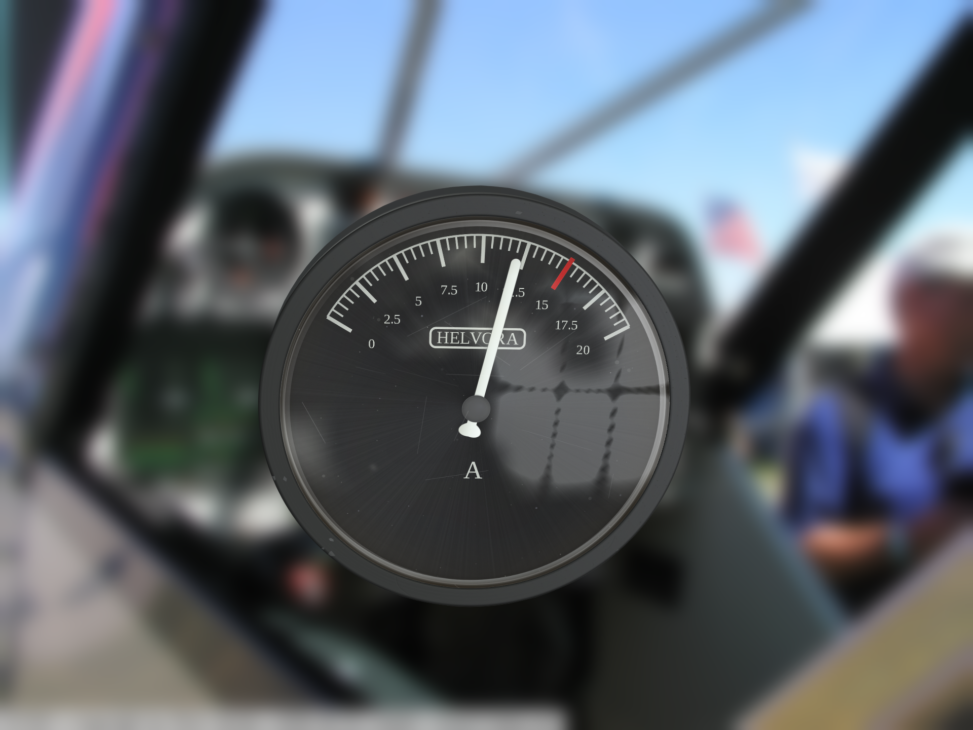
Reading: 12 A
